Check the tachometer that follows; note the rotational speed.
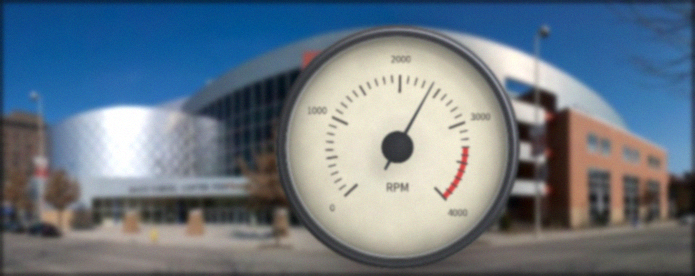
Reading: 2400 rpm
